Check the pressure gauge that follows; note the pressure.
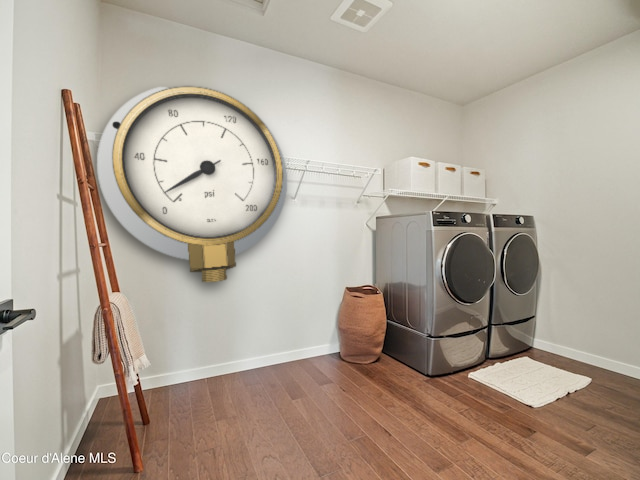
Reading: 10 psi
